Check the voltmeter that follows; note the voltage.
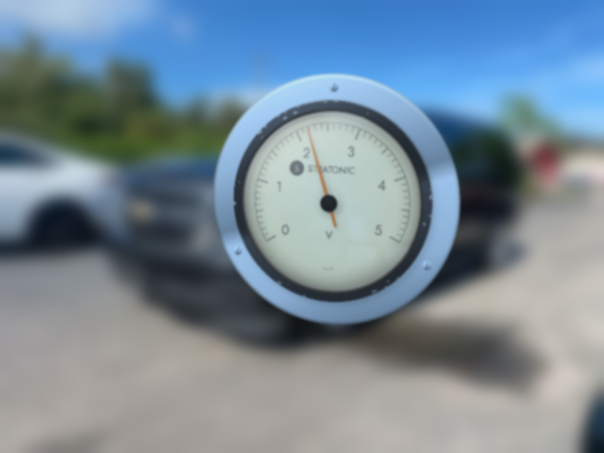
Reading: 2.2 V
